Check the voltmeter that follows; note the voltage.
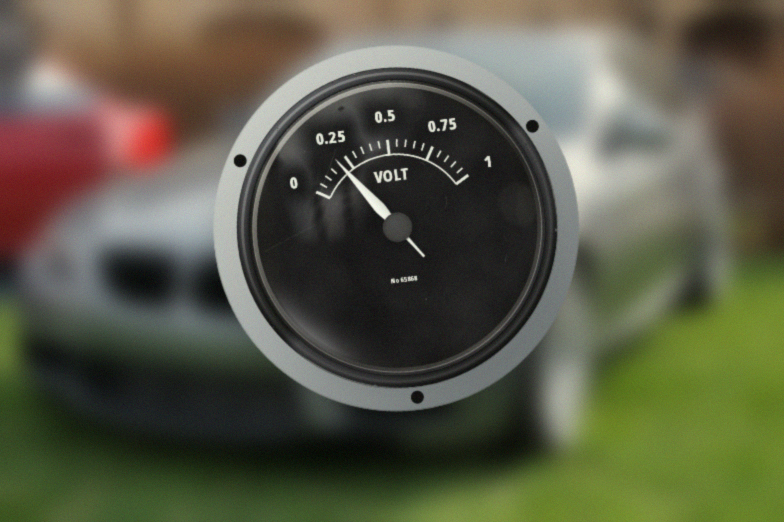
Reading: 0.2 V
